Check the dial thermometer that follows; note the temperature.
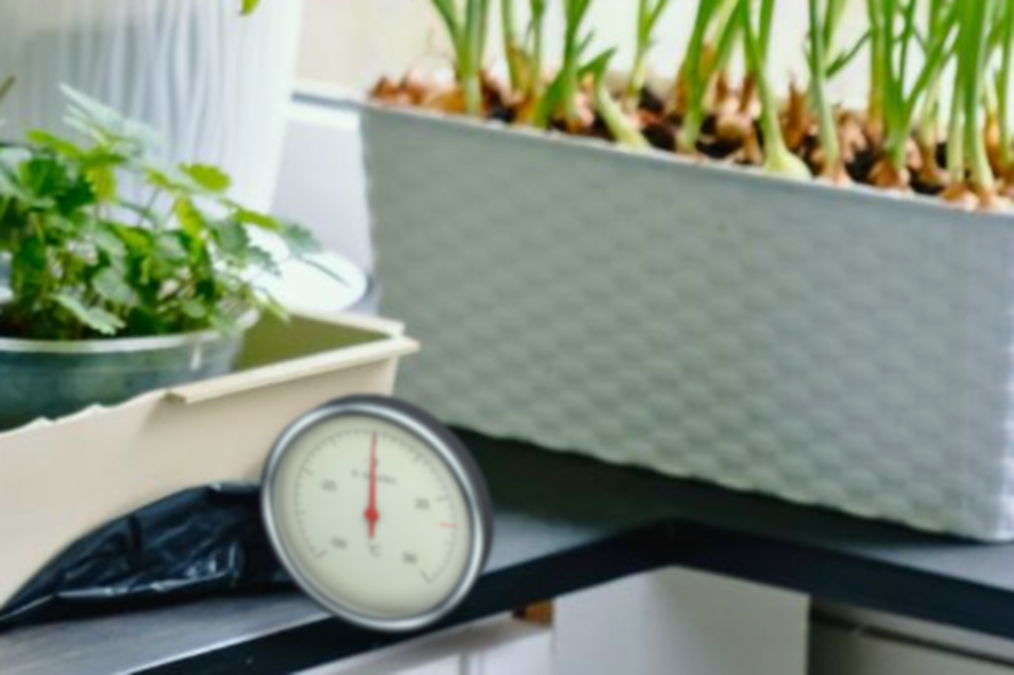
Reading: 0 °C
